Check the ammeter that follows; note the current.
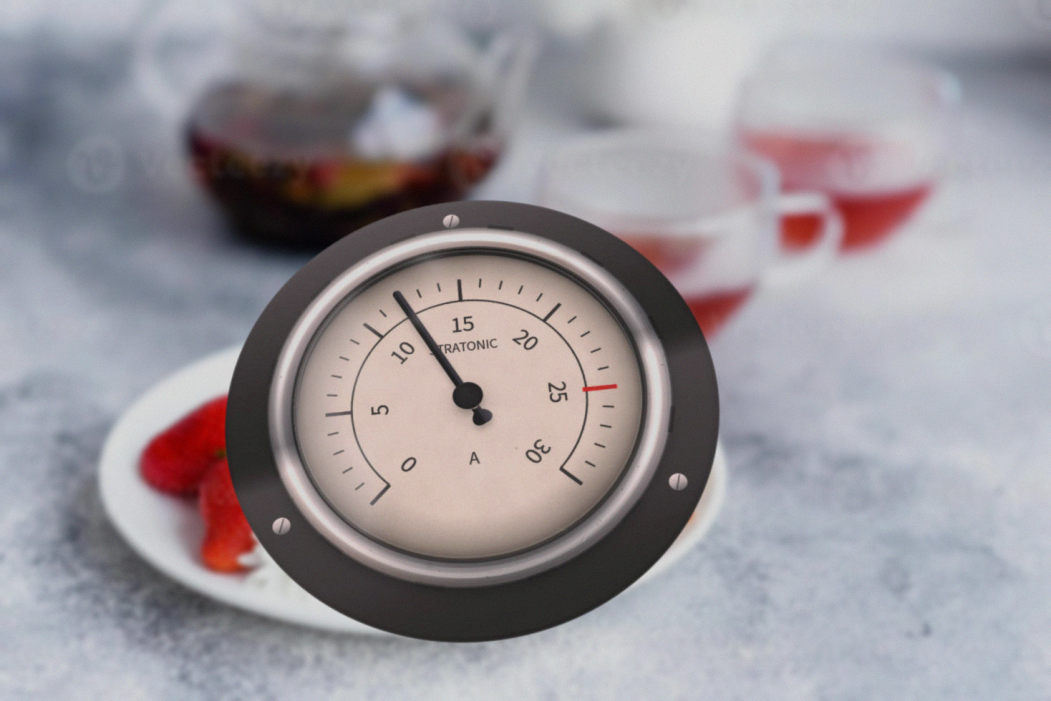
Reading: 12 A
